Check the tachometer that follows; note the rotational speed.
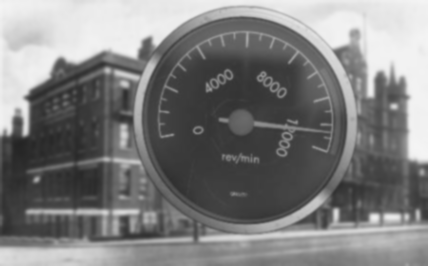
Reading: 11250 rpm
